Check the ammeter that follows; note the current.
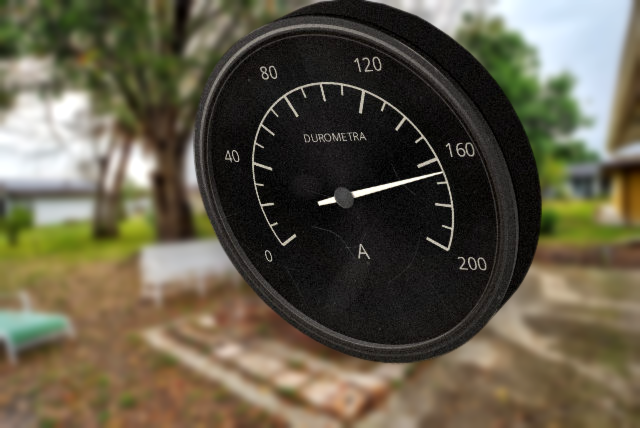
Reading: 165 A
